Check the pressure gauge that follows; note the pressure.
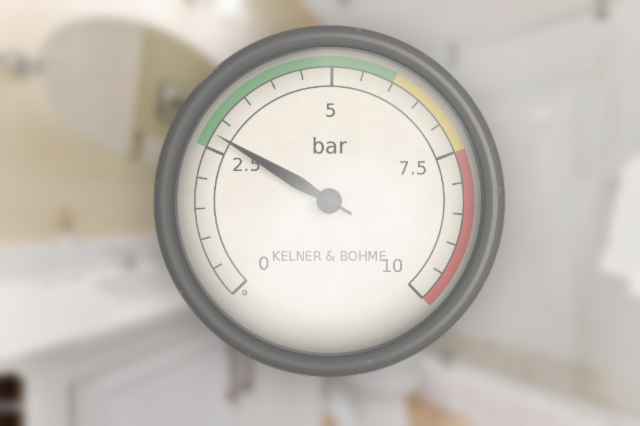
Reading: 2.75 bar
